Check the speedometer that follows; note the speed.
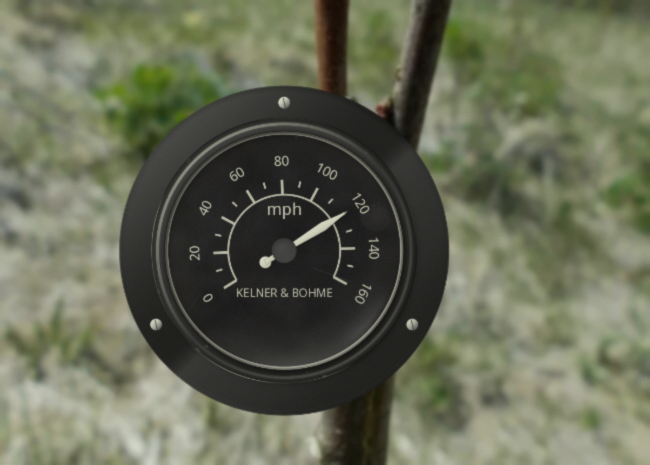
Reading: 120 mph
